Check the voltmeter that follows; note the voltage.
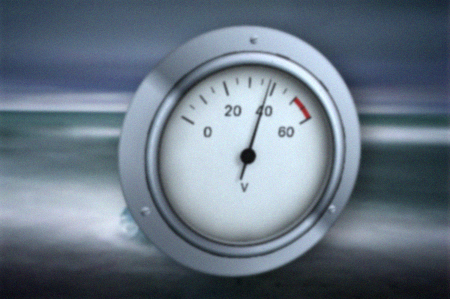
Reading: 37.5 V
